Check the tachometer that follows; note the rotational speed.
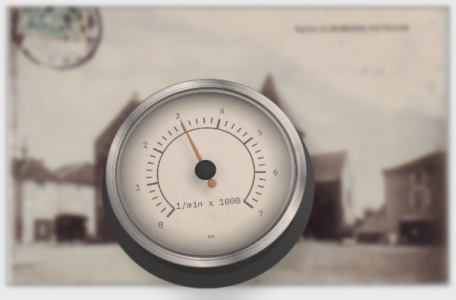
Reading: 3000 rpm
